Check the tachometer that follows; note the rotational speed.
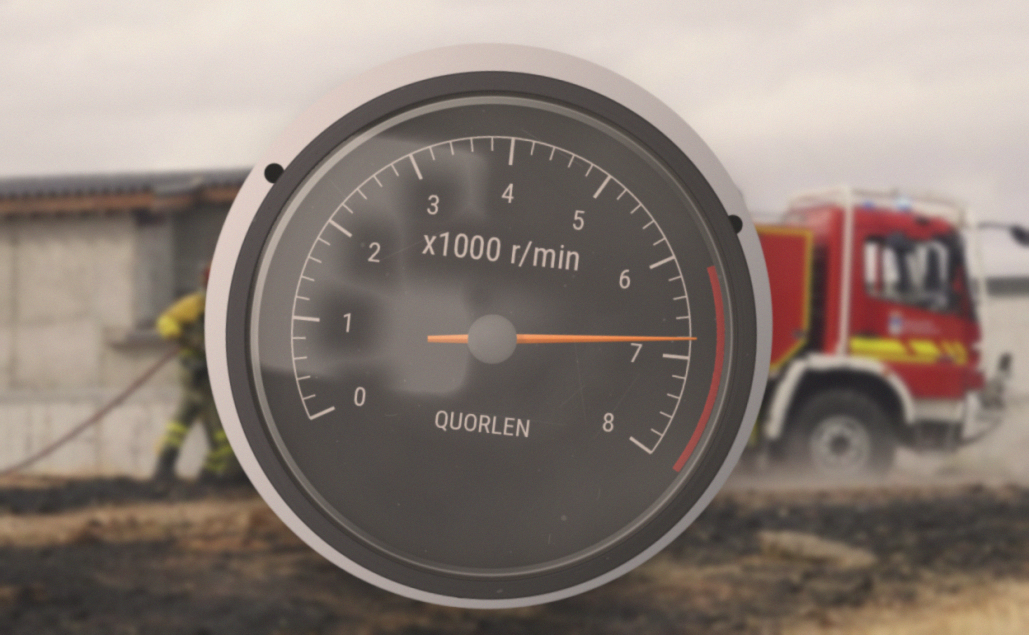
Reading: 6800 rpm
